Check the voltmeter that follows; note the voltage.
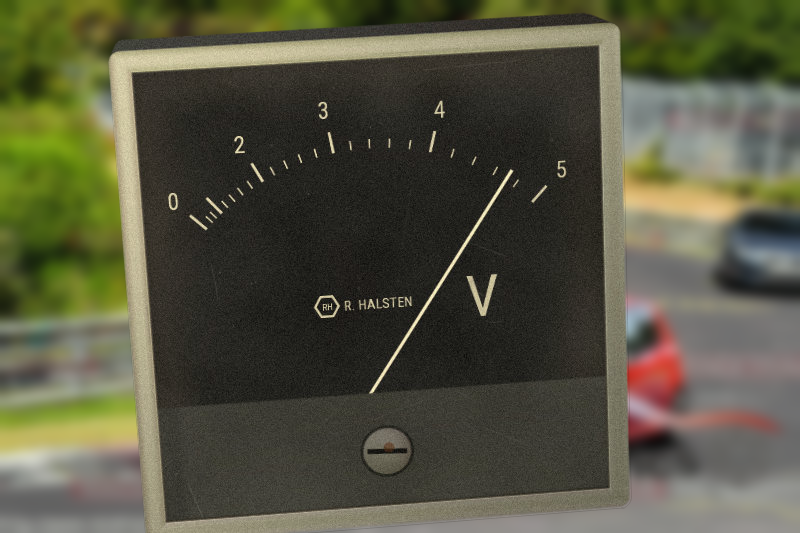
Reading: 4.7 V
